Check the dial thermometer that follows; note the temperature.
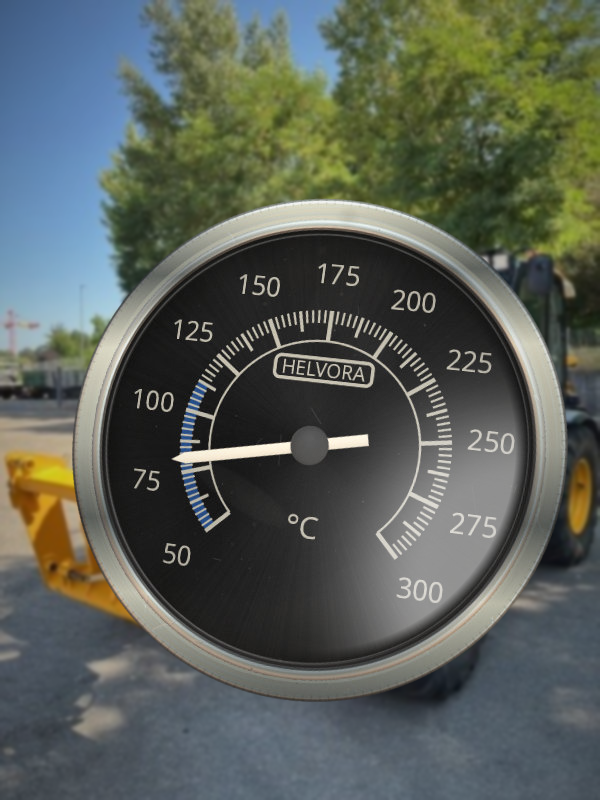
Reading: 80 °C
